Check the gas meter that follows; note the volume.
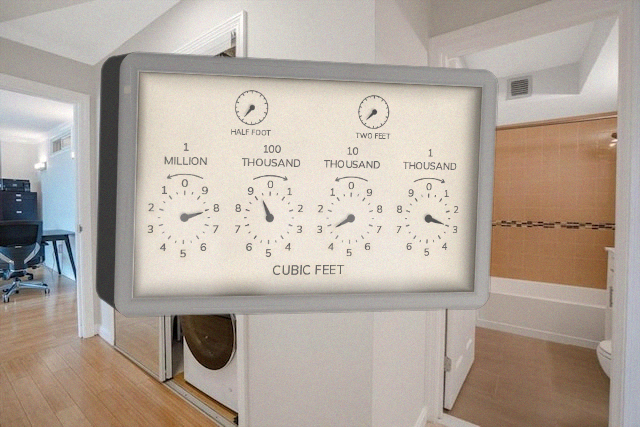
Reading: 793300 ft³
